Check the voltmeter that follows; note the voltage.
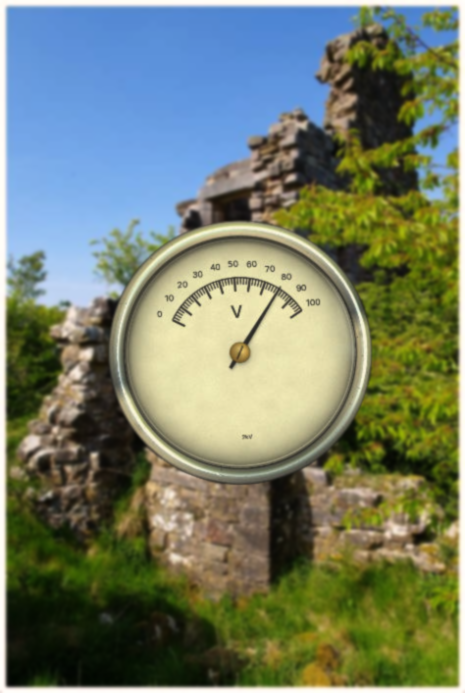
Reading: 80 V
